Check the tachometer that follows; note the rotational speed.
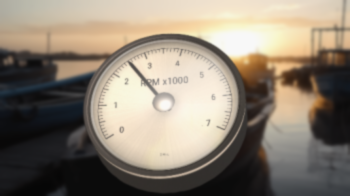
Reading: 2500 rpm
